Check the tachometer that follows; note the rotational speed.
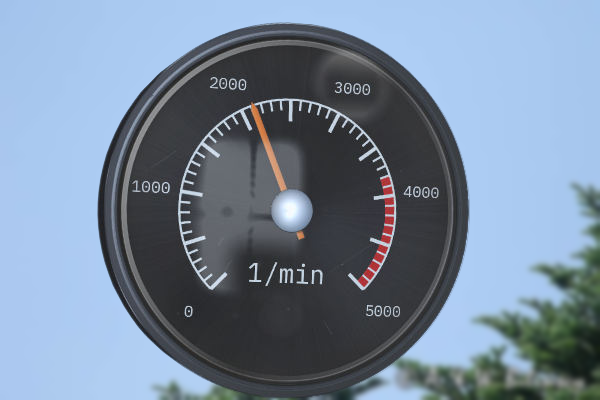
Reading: 2100 rpm
